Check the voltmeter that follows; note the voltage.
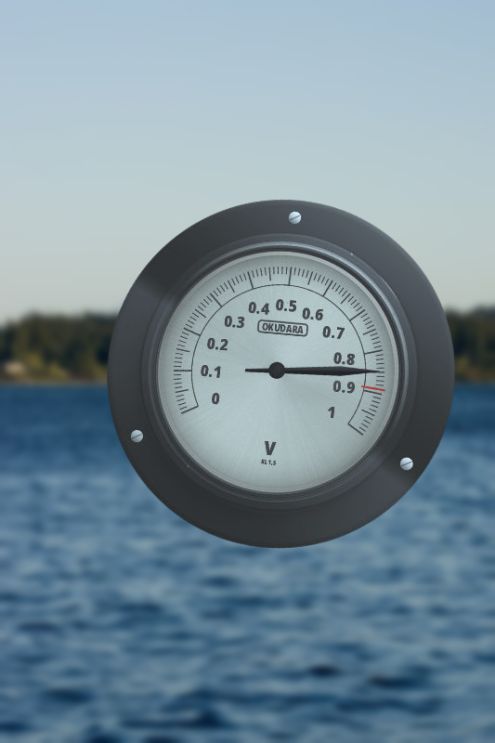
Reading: 0.85 V
